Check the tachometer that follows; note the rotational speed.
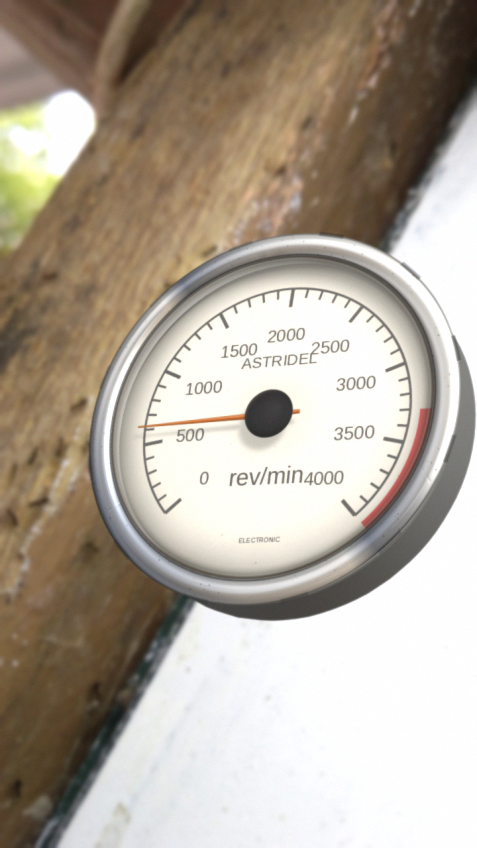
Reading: 600 rpm
